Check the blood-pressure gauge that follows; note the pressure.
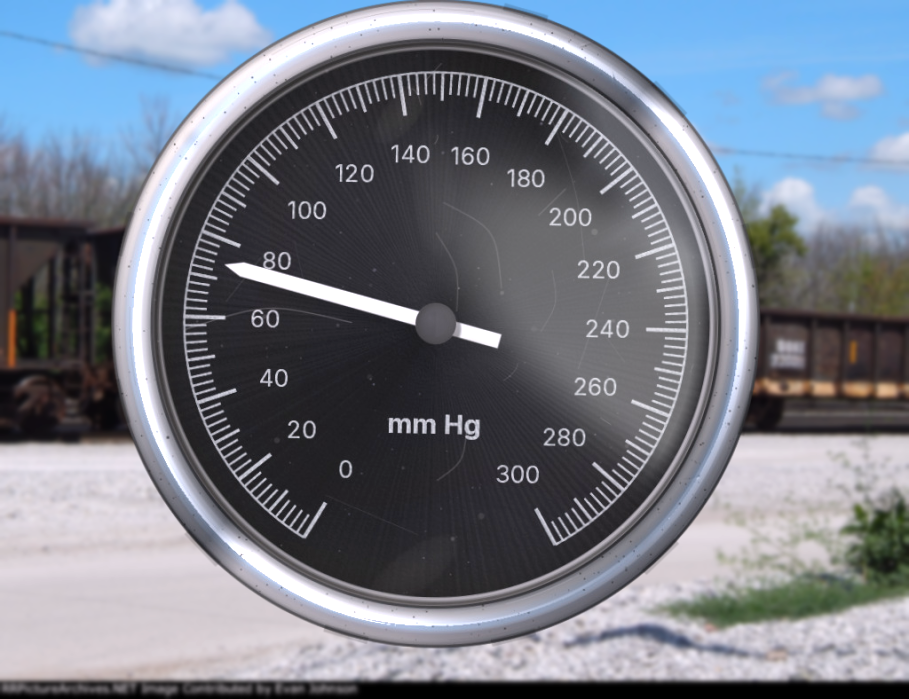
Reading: 74 mmHg
